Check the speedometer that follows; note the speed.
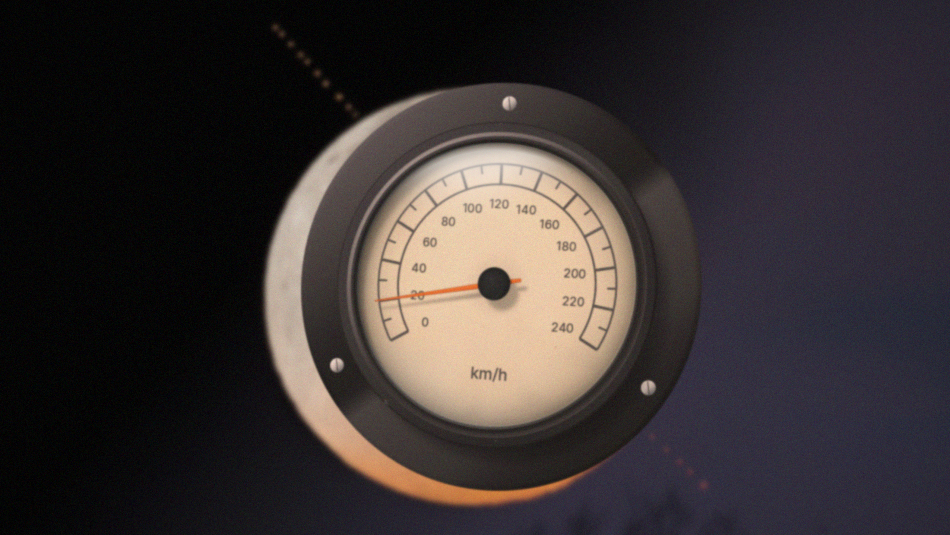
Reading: 20 km/h
